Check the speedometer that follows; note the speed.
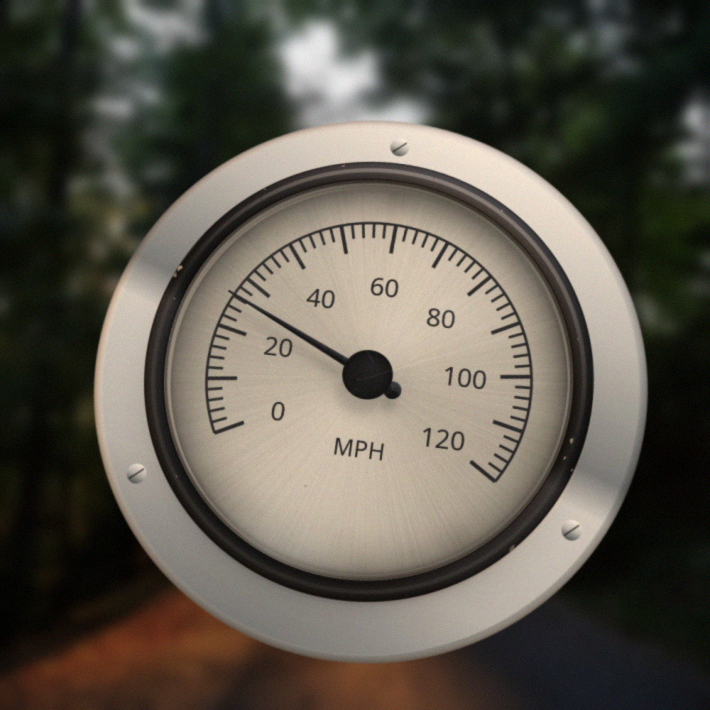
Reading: 26 mph
